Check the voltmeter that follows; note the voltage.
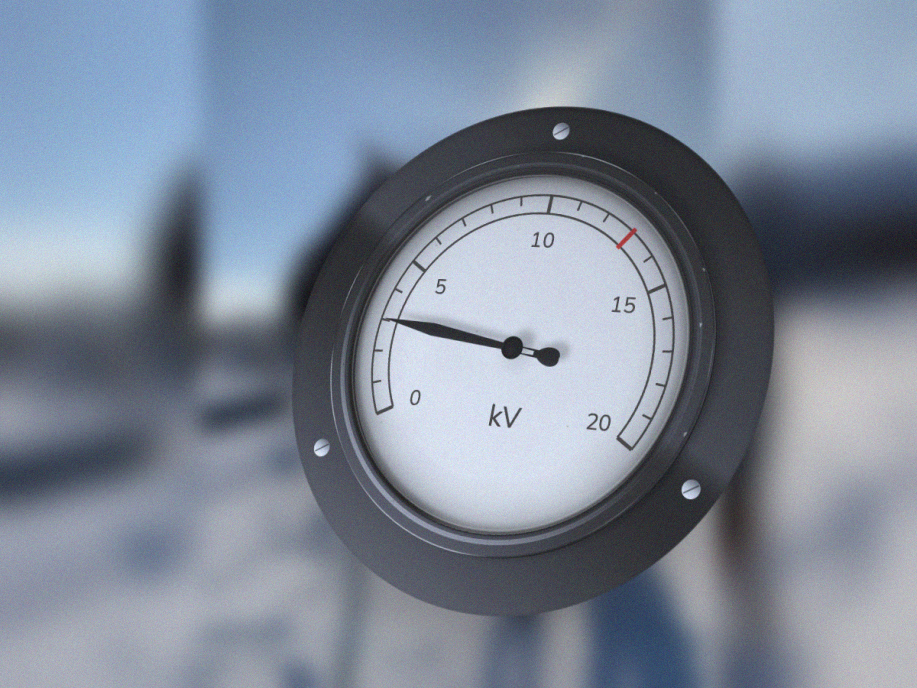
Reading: 3 kV
